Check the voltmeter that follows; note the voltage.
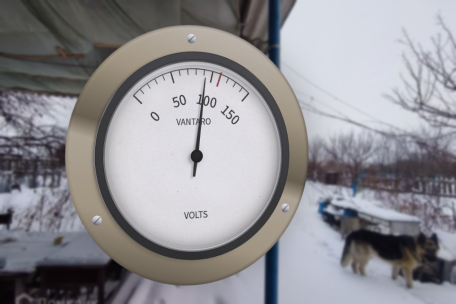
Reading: 90 V
